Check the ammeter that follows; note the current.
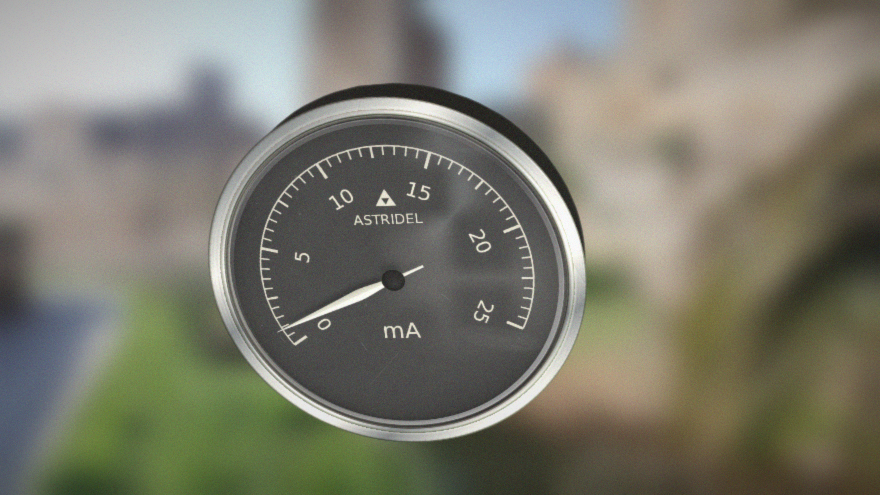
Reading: 1 mA
